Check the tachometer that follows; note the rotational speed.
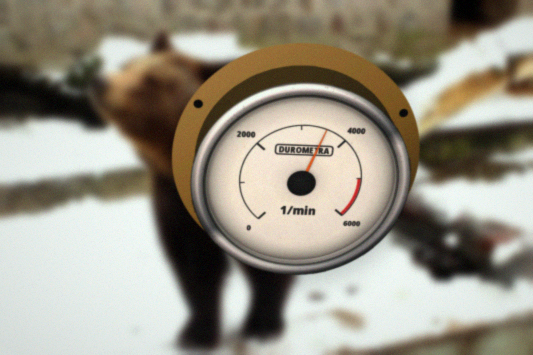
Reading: 3500 rpm
